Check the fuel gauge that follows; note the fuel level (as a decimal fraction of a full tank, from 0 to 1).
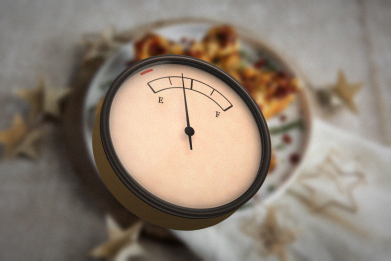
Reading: 0.375
